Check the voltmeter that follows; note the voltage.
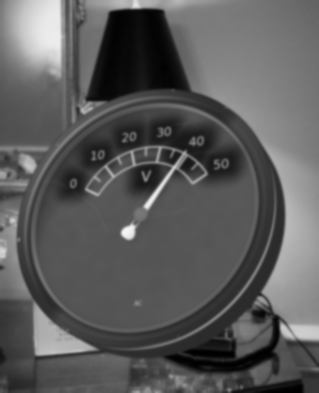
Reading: 40 V
